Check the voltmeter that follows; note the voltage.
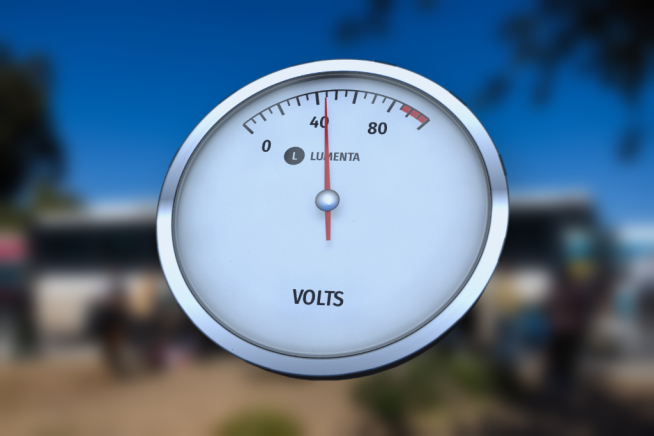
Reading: 45 V
